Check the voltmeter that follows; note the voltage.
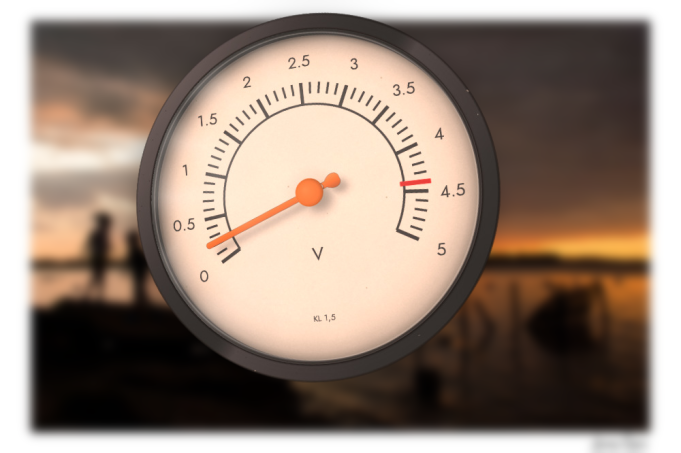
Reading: 0.2 V
